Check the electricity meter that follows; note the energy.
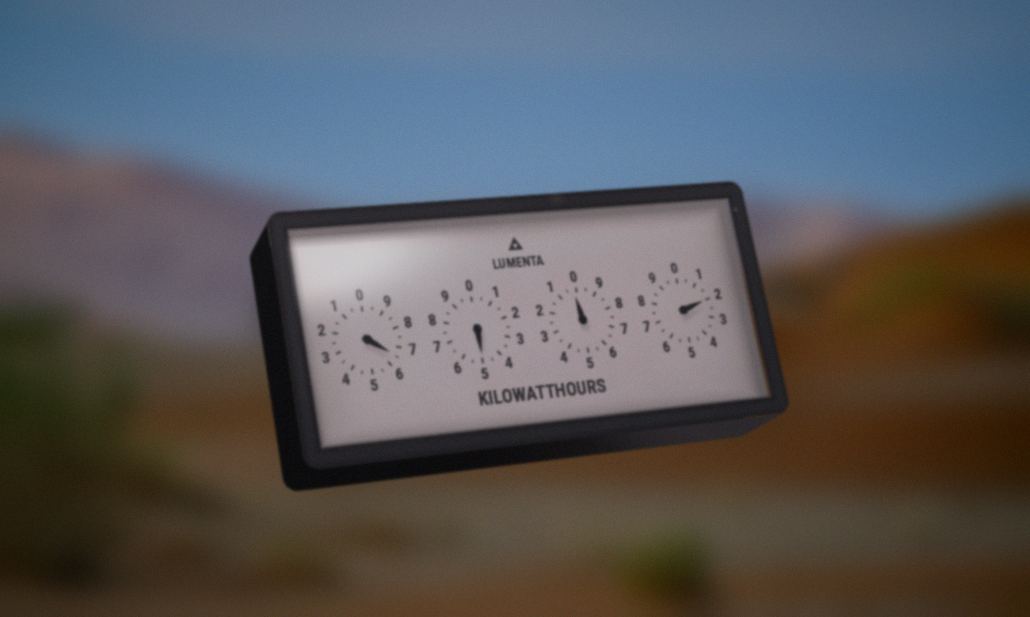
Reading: 6502 kWh
